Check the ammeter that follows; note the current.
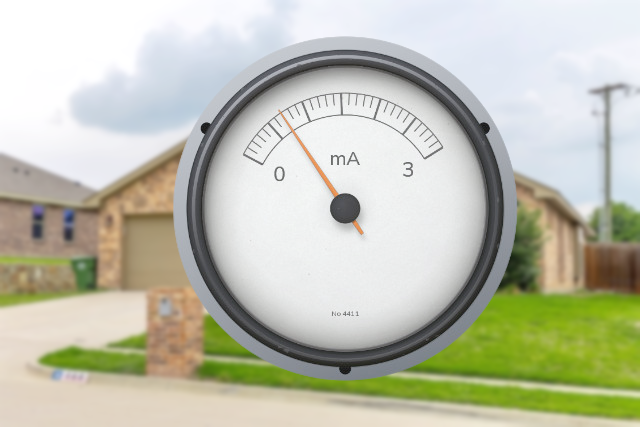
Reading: 0.7 mA
